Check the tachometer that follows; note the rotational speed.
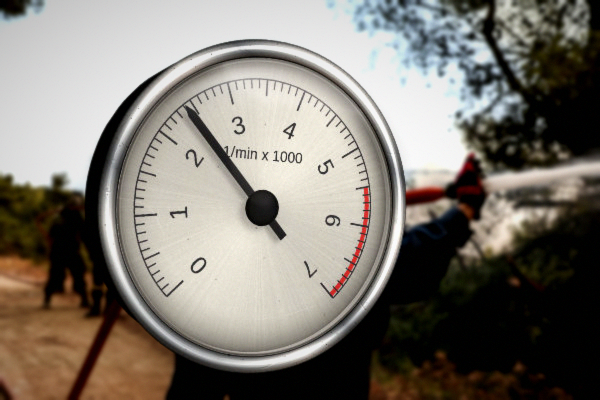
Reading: 2400 rpm
